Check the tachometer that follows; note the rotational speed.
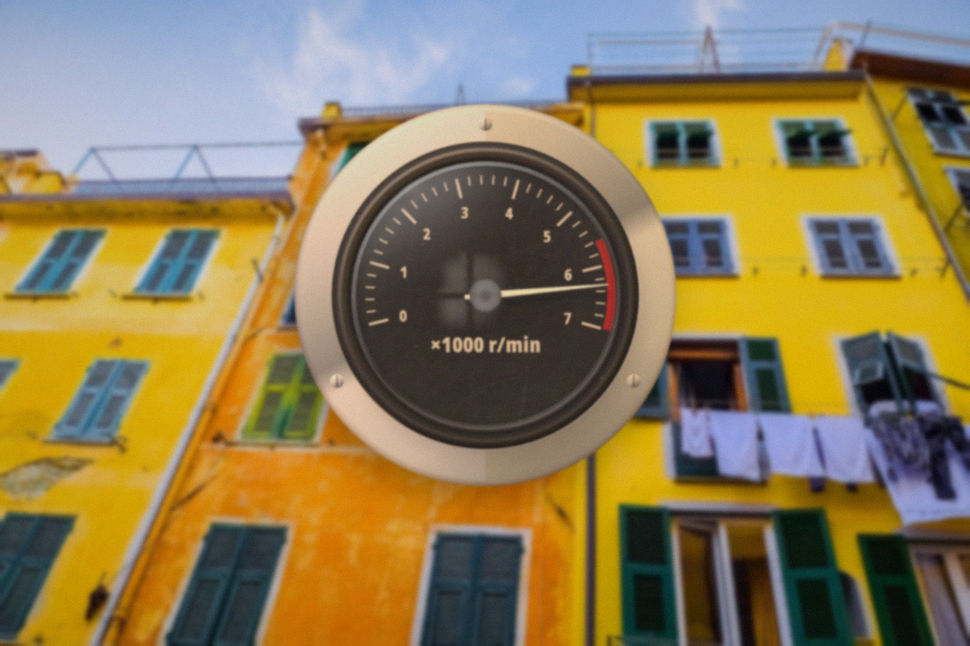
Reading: 6300 rpm
